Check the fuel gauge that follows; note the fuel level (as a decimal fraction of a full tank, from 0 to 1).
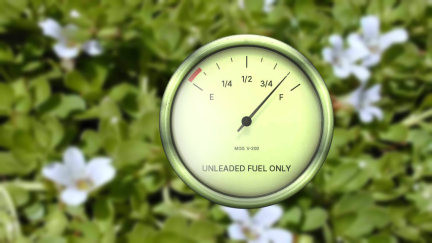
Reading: 0.875
